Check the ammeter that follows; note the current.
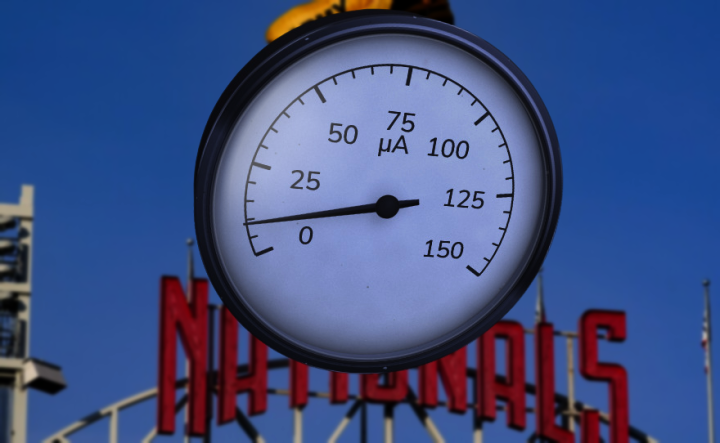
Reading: 10 µA
